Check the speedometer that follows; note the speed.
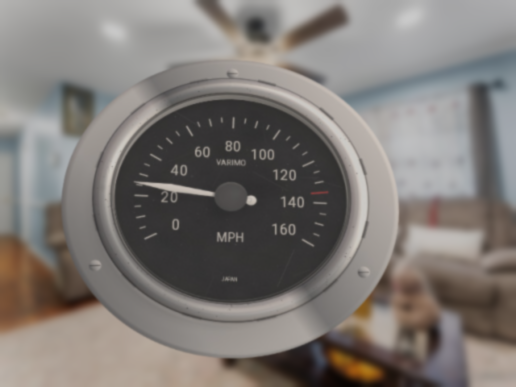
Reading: 25 mph
